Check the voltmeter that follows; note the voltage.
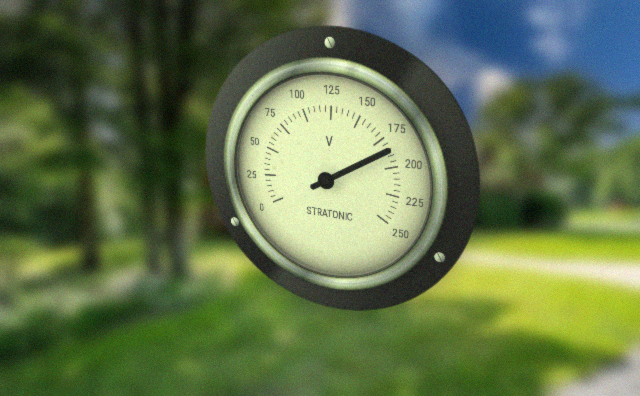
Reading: 185 V
